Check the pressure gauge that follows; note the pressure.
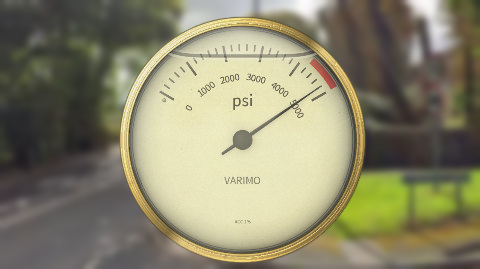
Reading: 4800 psi
